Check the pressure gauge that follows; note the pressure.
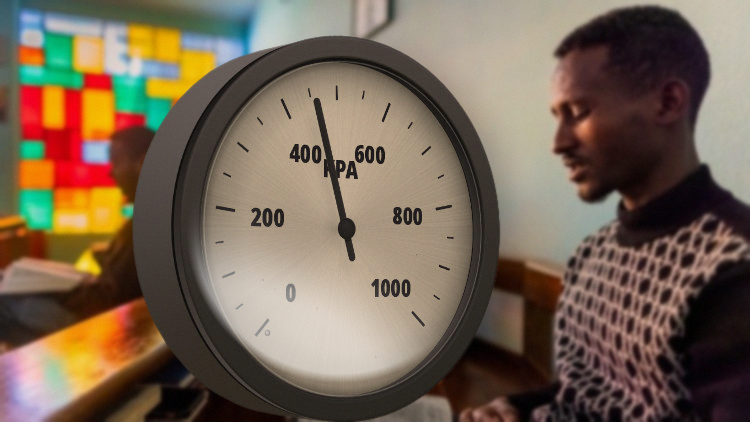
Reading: 450 kPa
